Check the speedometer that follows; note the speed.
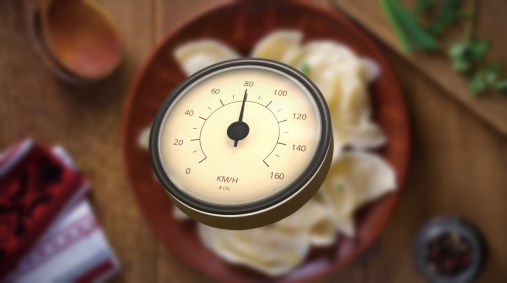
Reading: 80 km/h
